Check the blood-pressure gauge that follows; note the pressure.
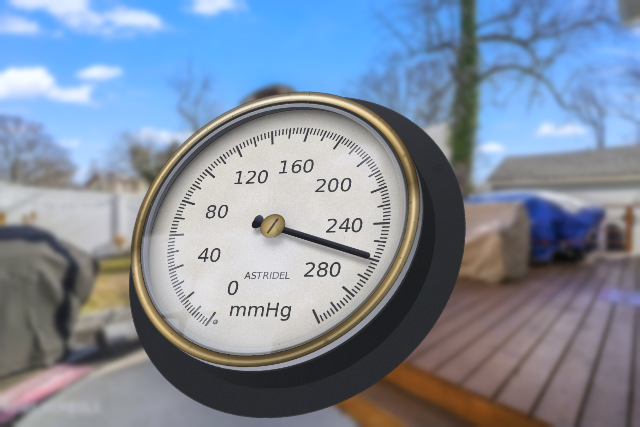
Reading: 260 mmHg
